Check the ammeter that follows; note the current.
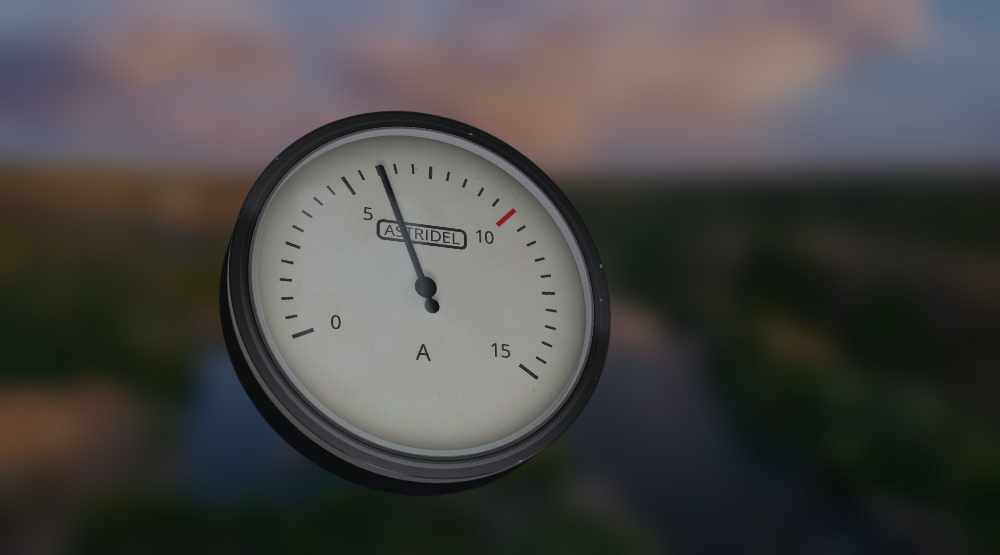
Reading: 6 A
